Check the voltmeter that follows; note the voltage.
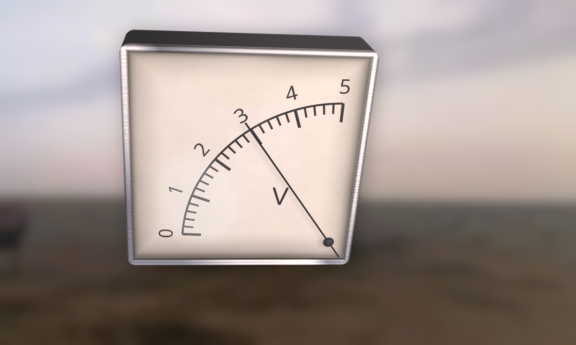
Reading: 3 V
